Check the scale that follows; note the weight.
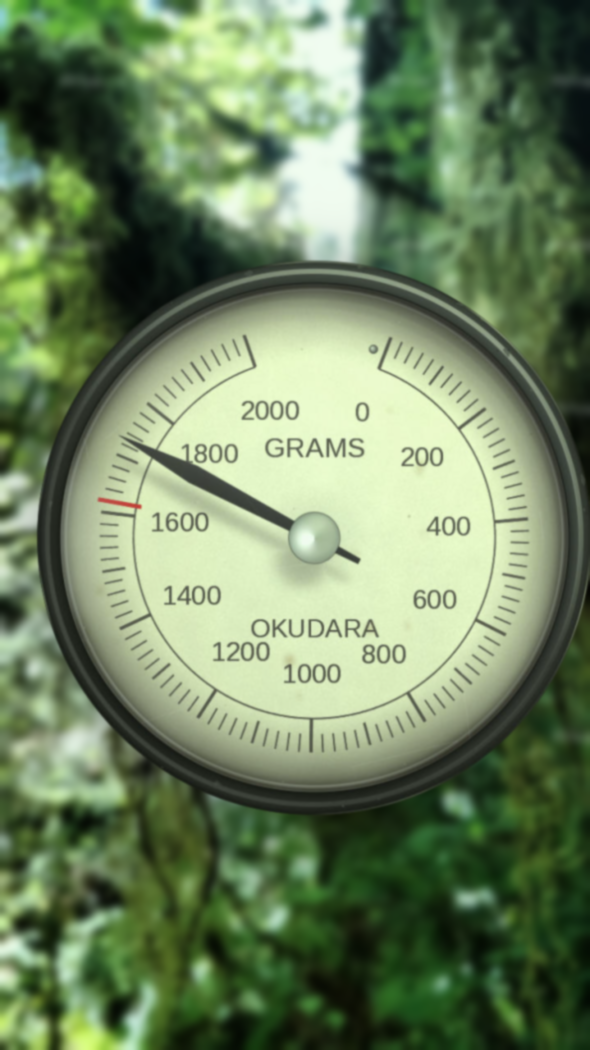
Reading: 1730 g
